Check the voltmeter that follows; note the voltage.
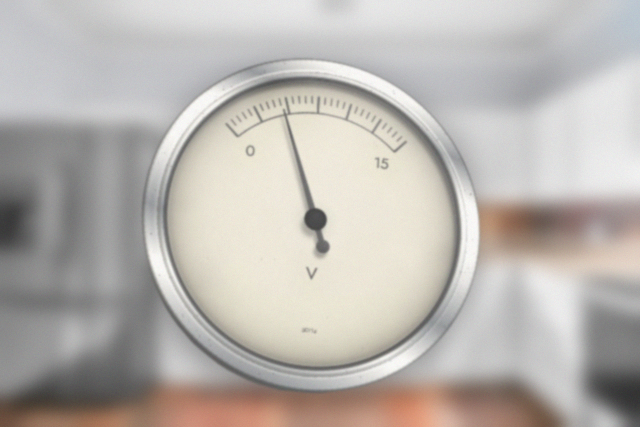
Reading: 4.5 V
